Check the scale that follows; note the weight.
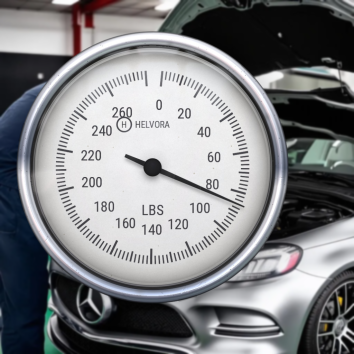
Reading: 86 lb
